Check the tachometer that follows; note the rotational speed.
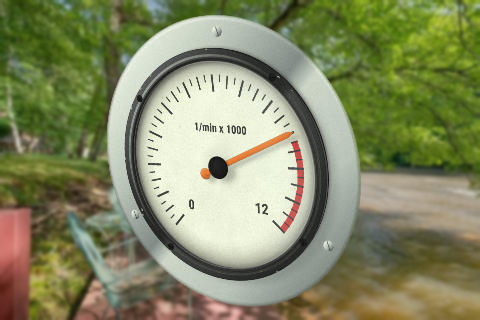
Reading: 9000 rpm
